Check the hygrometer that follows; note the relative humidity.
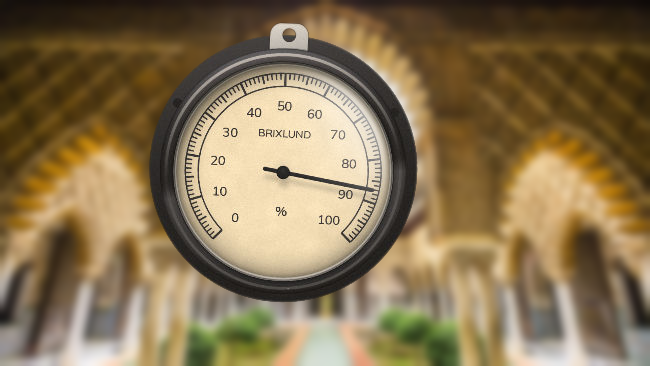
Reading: 87 %
